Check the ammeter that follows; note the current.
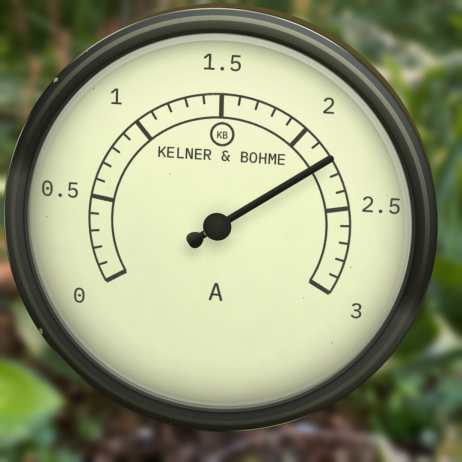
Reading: 2.2 A
